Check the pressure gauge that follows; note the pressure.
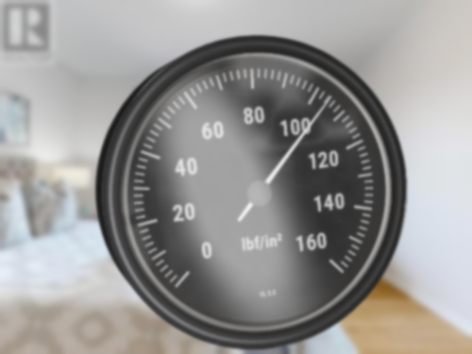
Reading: 104 psi
